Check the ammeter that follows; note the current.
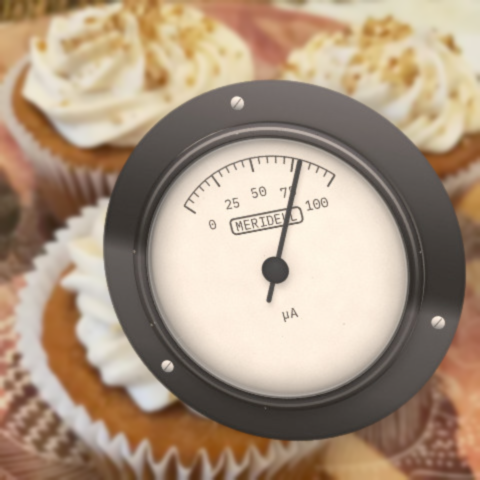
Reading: 80 µA
